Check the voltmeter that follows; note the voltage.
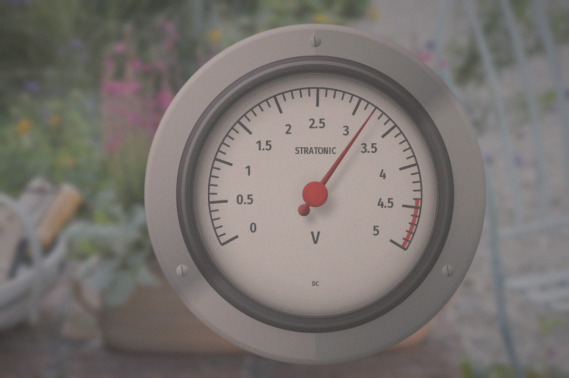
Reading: 3.2 V
